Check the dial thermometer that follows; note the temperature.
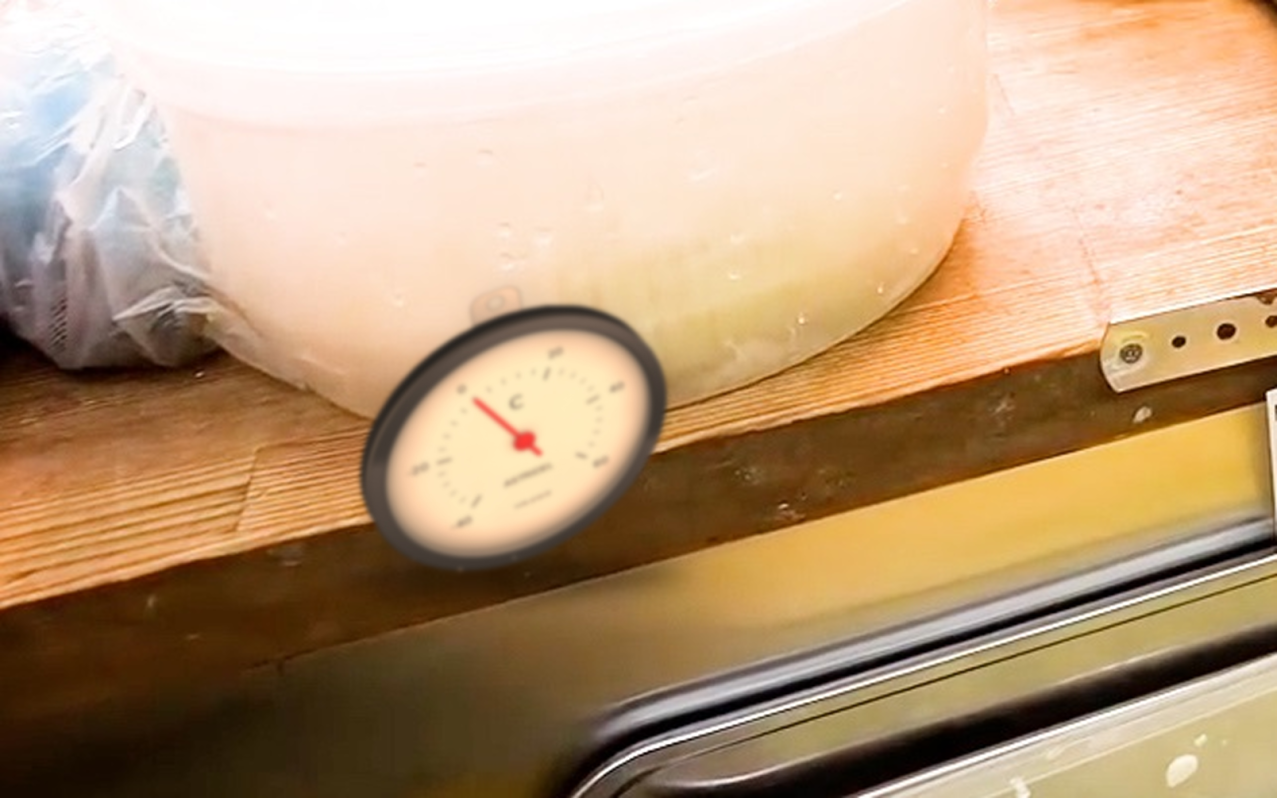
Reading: 0 °C
